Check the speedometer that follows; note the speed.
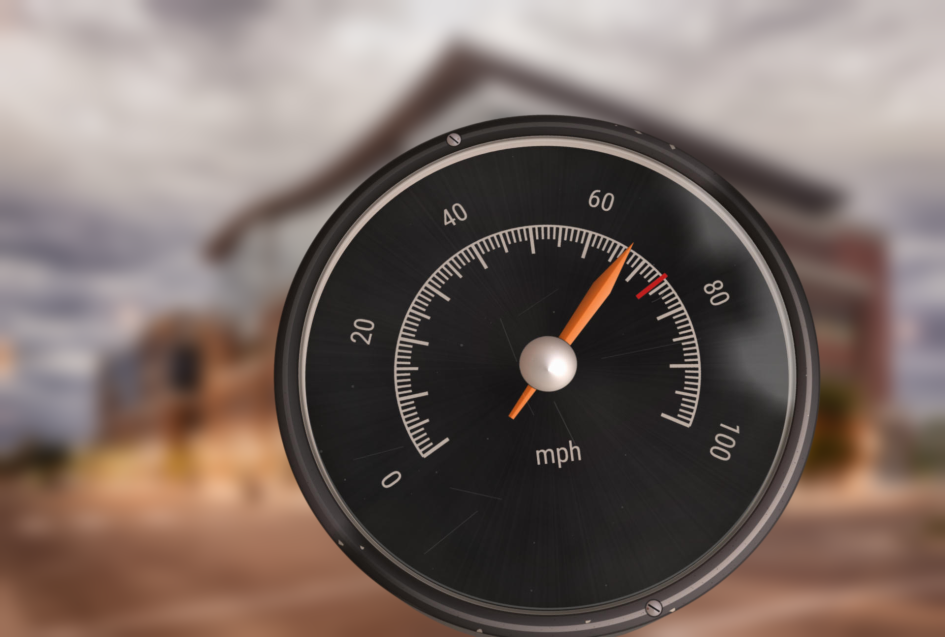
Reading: 67 mph
